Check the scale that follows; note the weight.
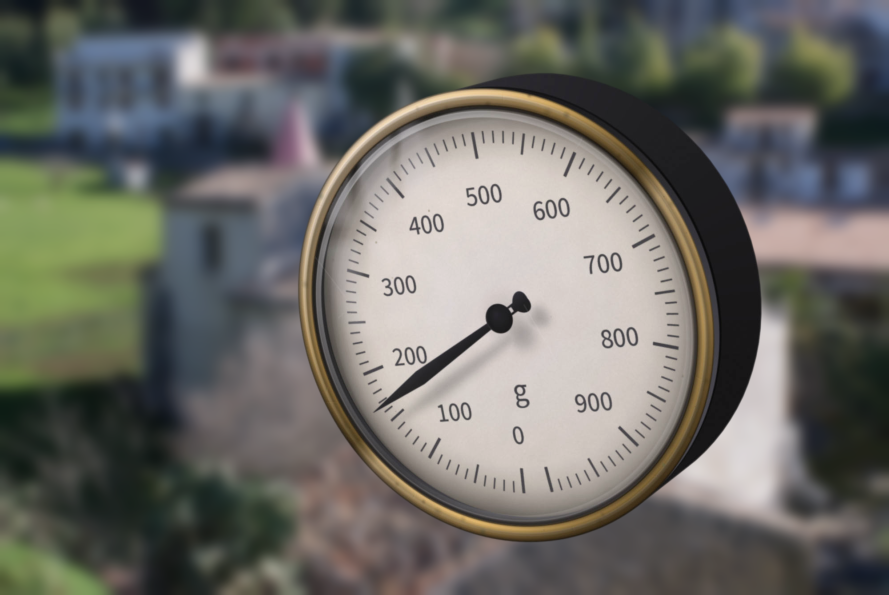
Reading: 165 g
